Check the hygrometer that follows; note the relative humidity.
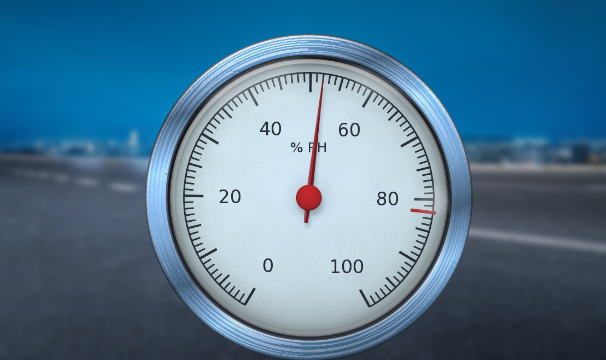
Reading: 52 %
